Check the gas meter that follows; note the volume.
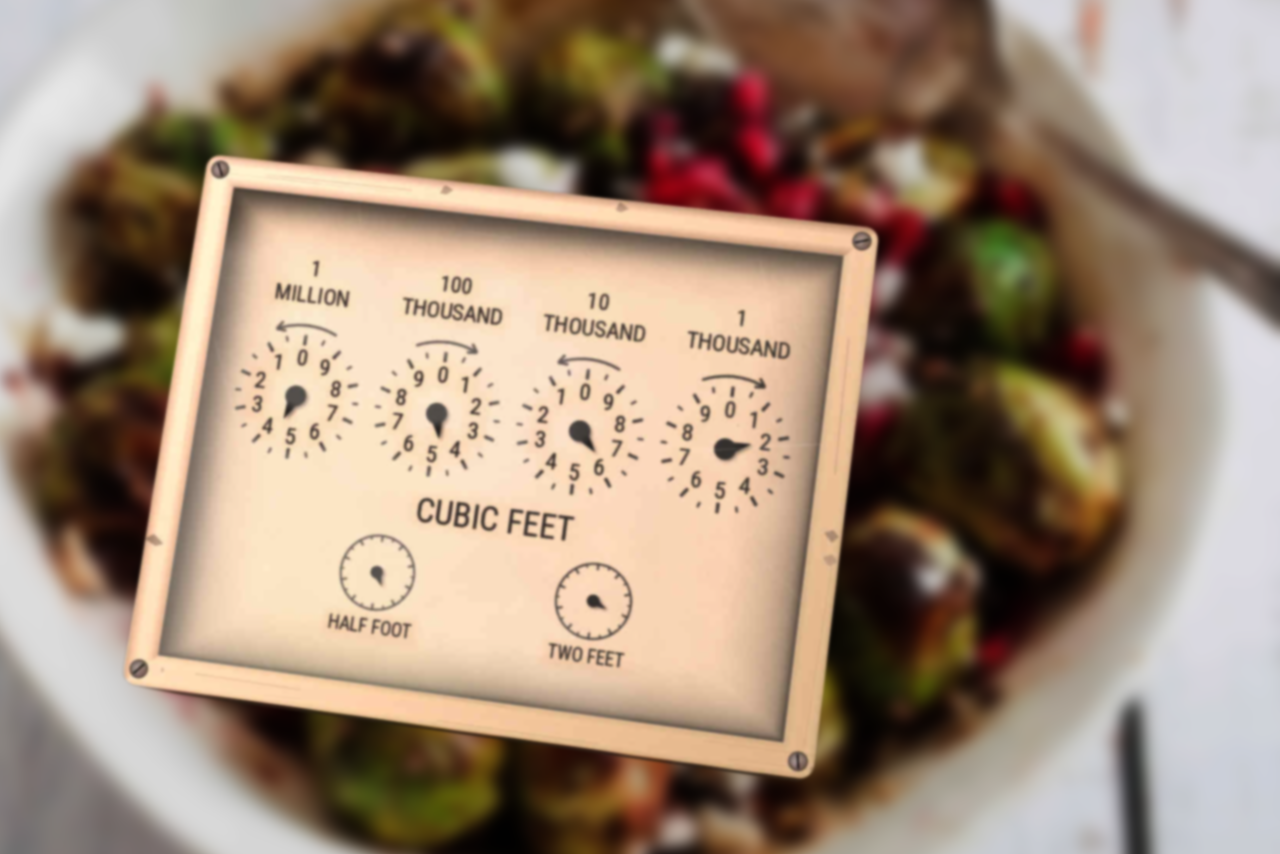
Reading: 446200 ft³
